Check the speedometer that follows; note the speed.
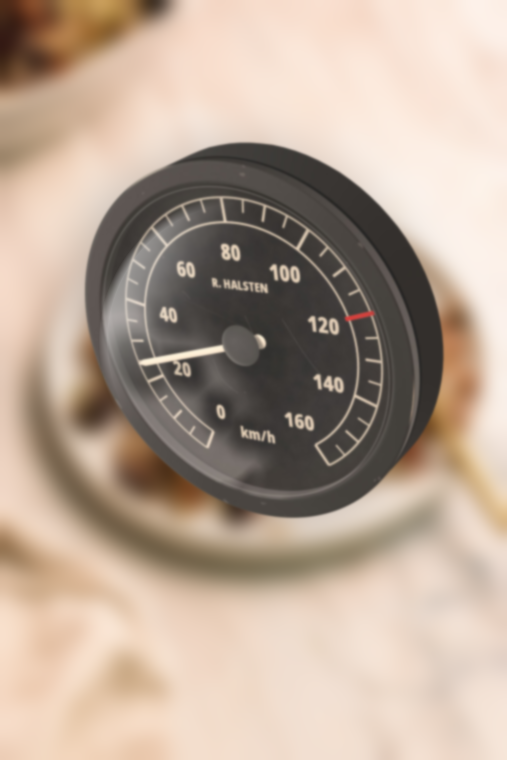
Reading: 25 km/h
